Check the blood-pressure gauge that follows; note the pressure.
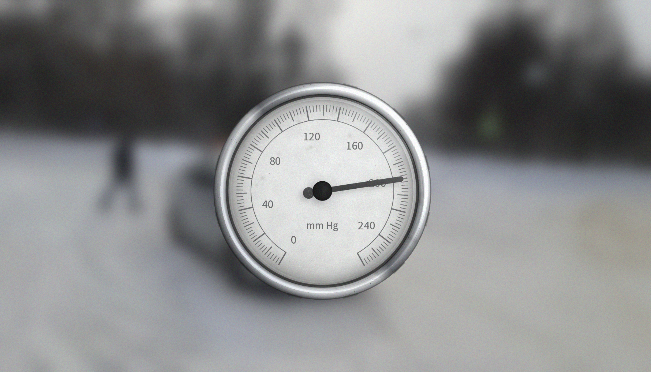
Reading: 200 mmHg
